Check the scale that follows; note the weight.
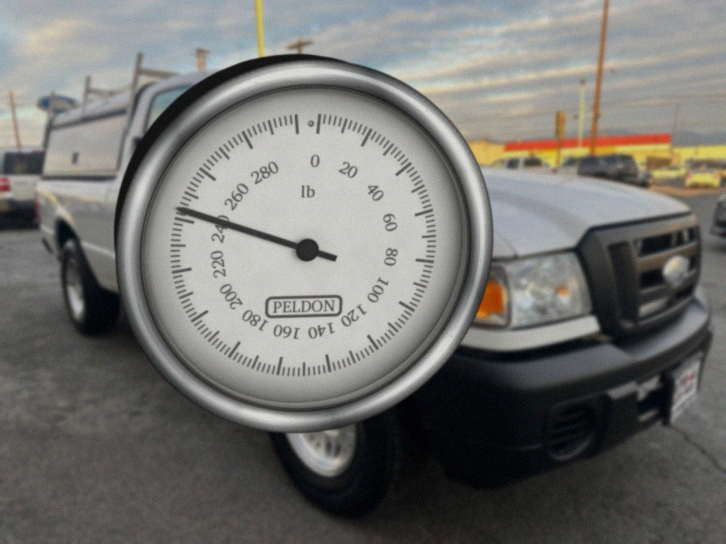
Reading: 244 lb
